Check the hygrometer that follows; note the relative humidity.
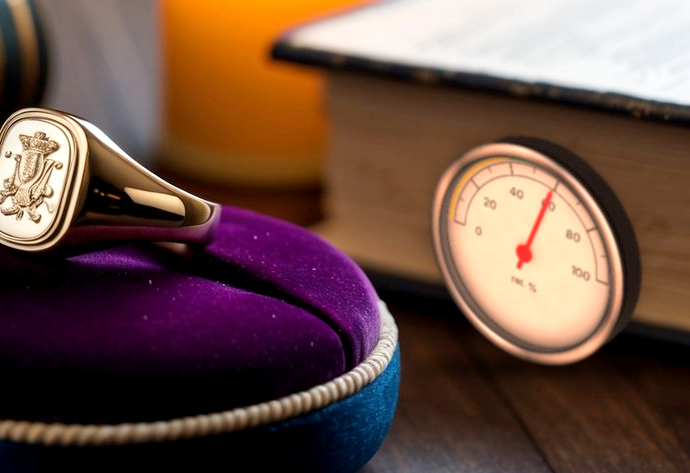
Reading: 60 %
